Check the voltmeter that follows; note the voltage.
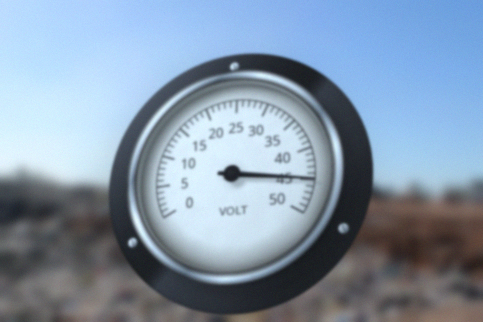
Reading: 45 V
